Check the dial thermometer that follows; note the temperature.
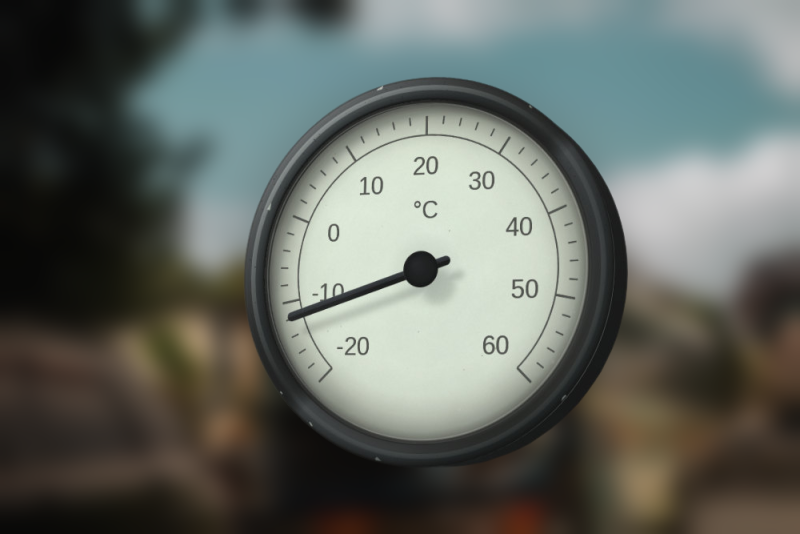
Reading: -12 °C
